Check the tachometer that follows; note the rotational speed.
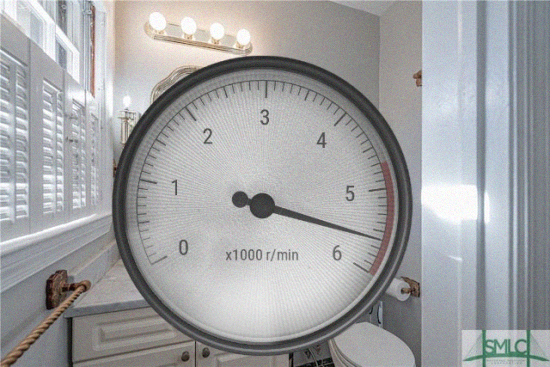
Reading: 5600 rpm
